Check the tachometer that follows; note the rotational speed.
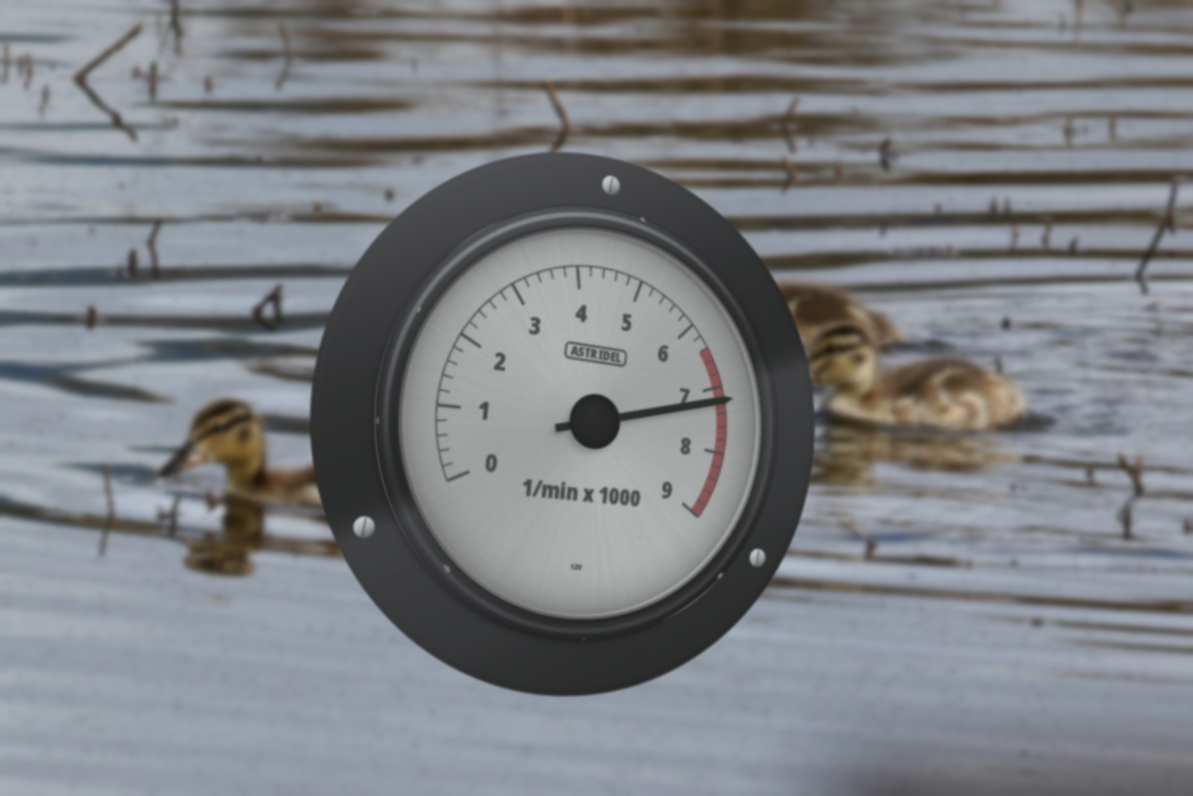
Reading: 7200 rpm
